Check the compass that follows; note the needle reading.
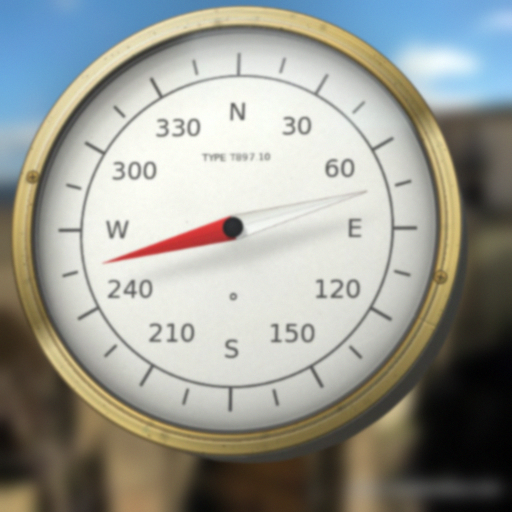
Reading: 255 °
